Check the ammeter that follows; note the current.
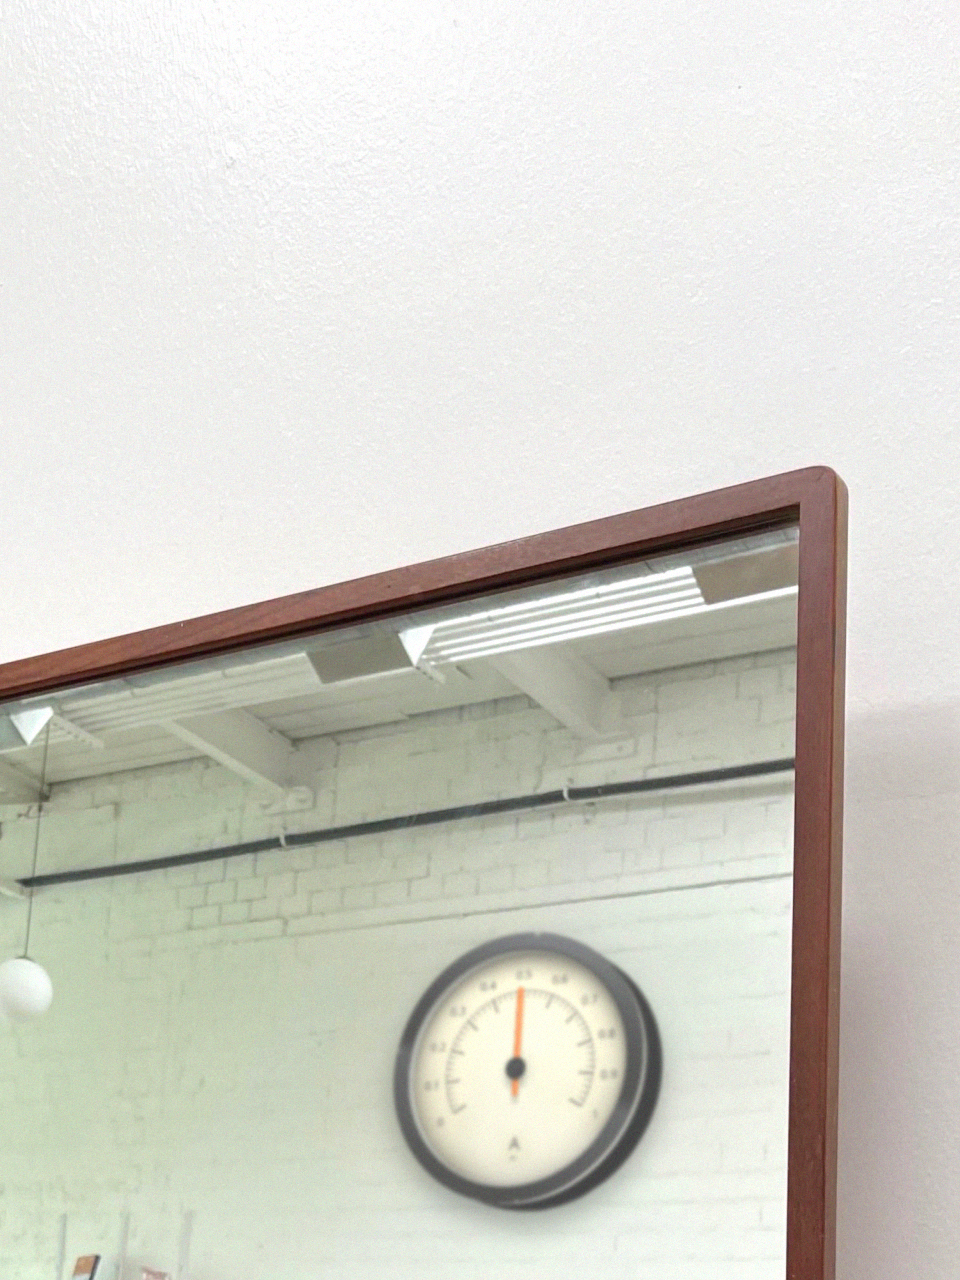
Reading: 0.5 A
